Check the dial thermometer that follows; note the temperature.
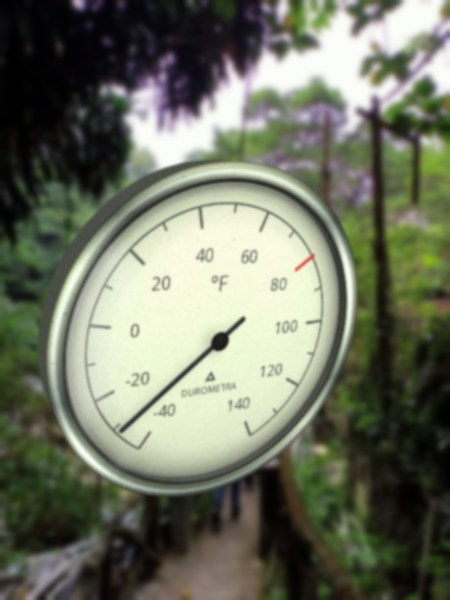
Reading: -30 °F
